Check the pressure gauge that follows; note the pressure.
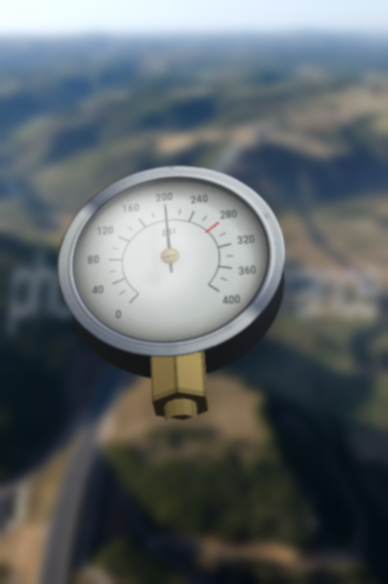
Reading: 200 psi
